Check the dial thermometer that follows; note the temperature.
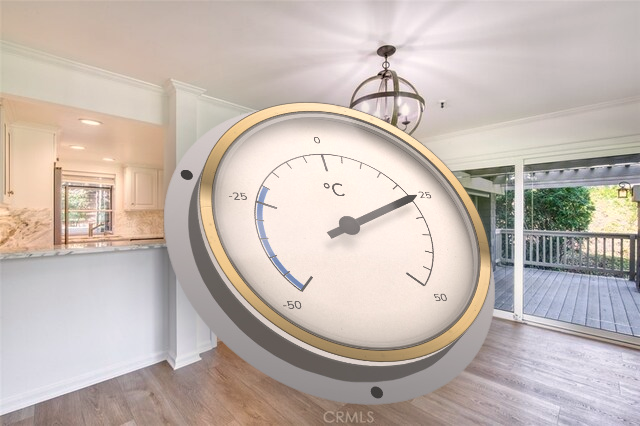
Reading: 25 °C
